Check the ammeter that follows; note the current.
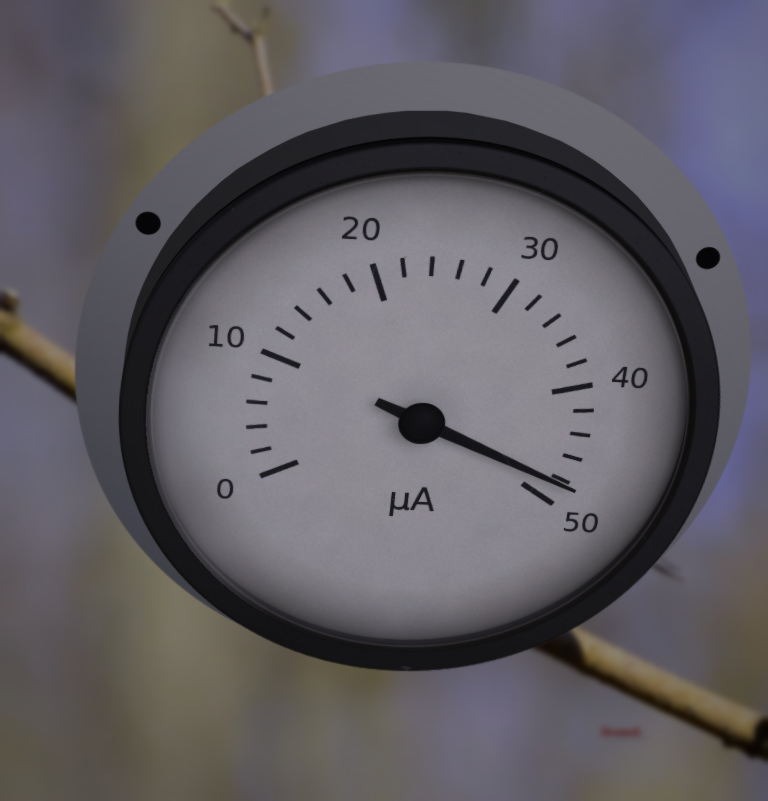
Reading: 48 µA
